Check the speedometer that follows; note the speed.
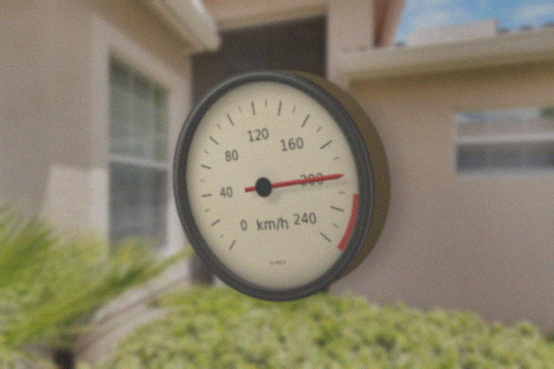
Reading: 200 km/h
